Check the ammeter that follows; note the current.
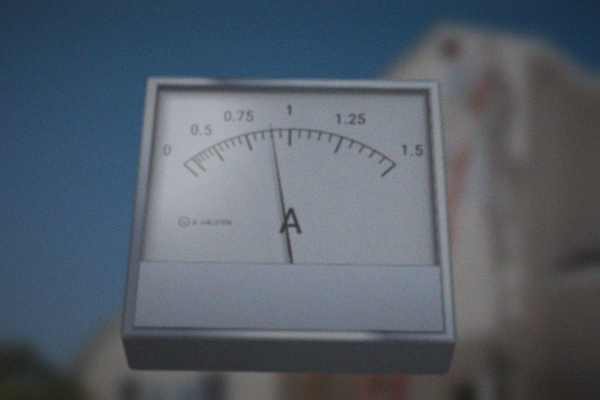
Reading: 0.9 A
